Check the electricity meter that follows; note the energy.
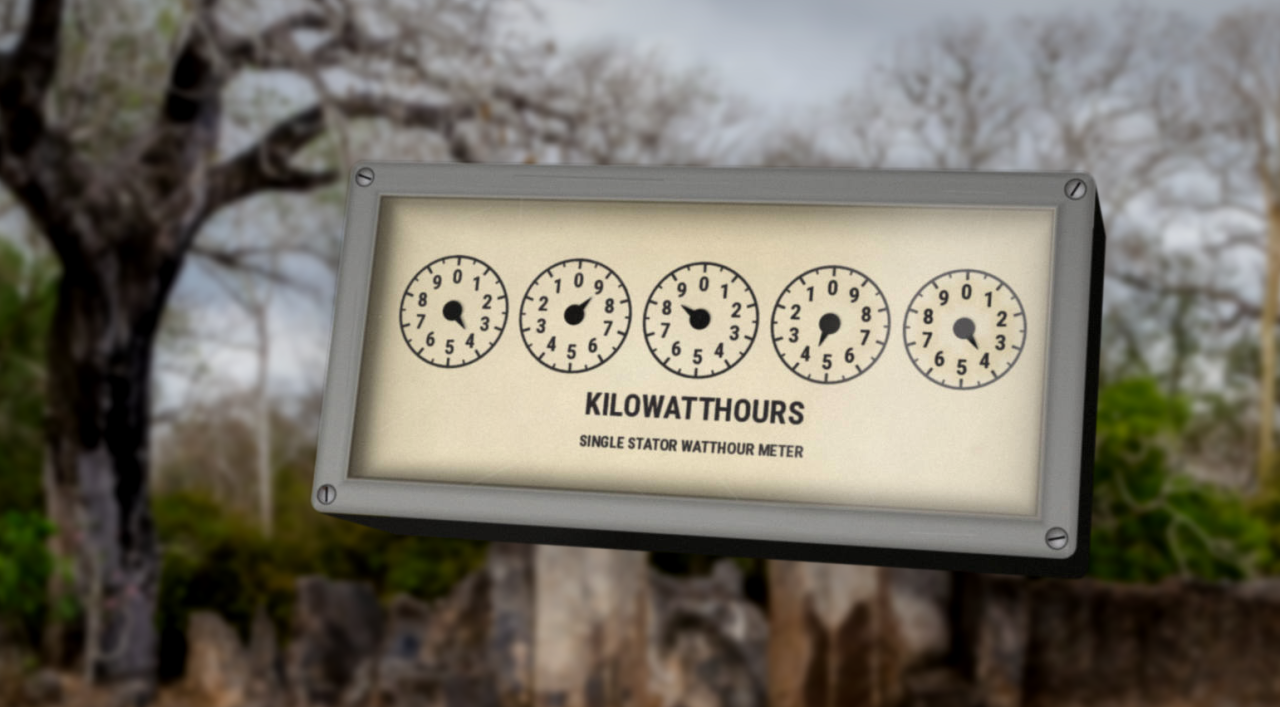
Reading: 38844 kWh
